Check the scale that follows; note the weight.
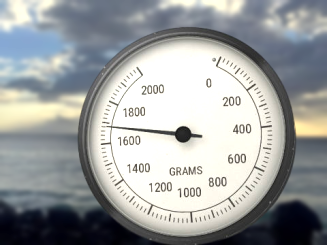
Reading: 1680 g
